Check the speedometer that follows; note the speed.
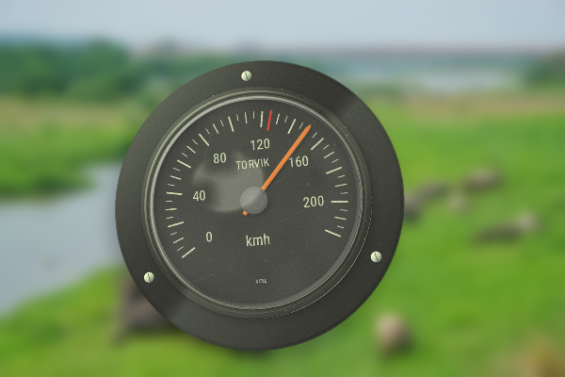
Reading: 150 km/h
